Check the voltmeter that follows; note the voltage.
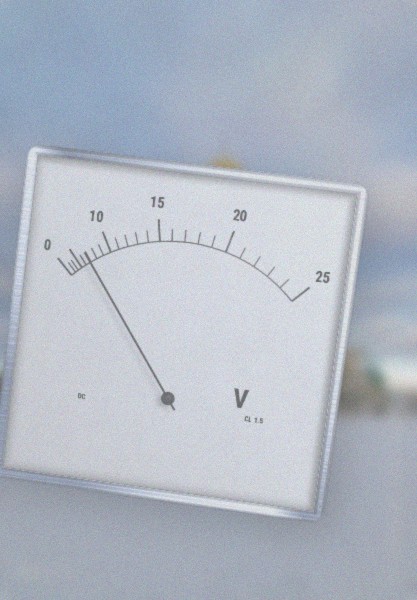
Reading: 7 V
